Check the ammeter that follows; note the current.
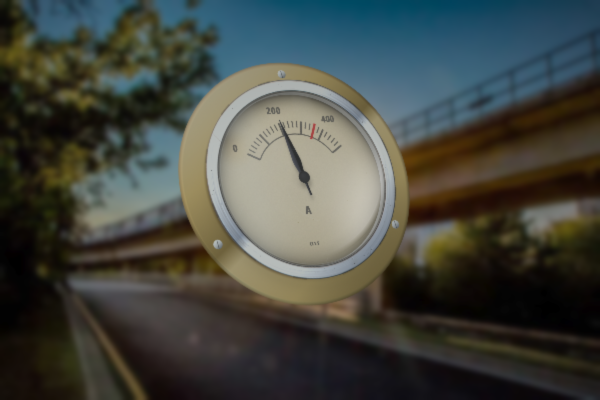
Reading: 200 A
